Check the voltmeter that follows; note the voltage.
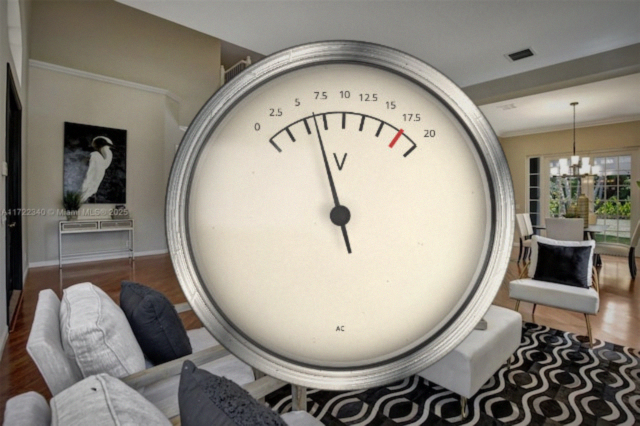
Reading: 6.25 V
